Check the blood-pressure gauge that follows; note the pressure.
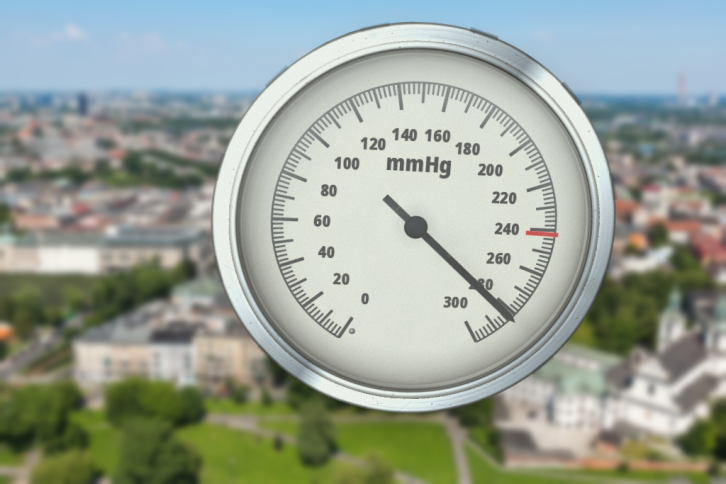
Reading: 282 mmHg
